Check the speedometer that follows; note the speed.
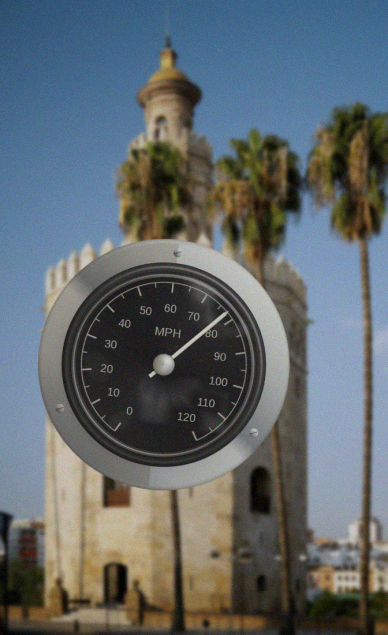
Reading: 77.5 mph
